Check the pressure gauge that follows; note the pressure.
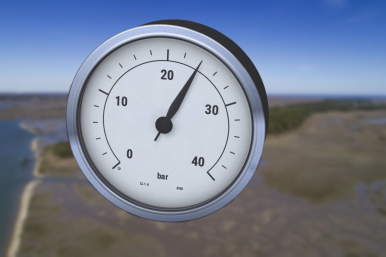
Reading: 24 bar
